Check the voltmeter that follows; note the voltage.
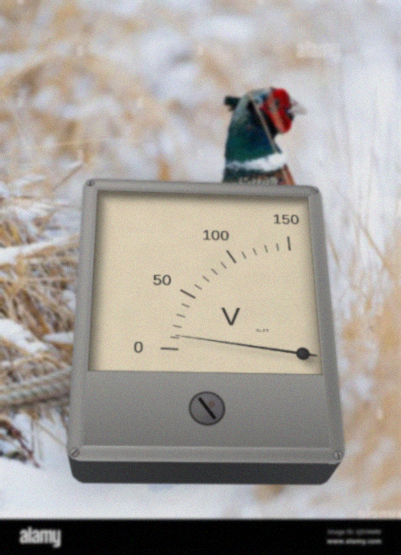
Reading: 10 V
